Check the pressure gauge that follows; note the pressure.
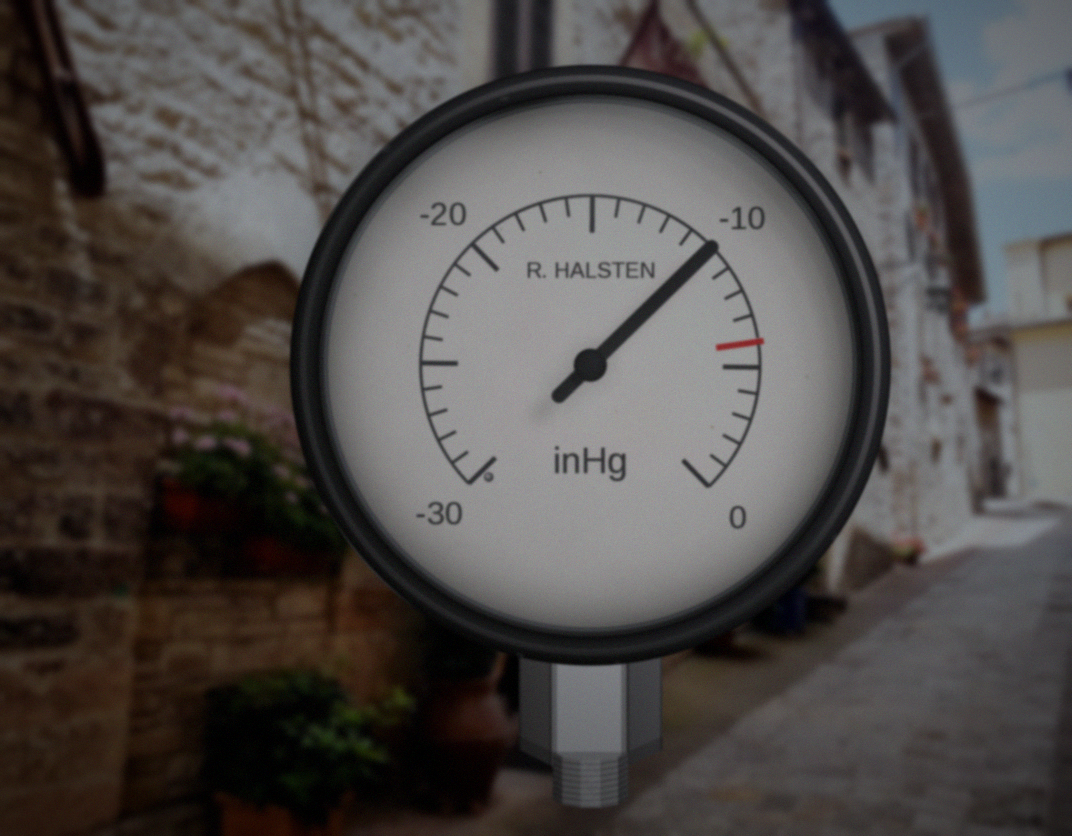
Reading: -10 inHg
